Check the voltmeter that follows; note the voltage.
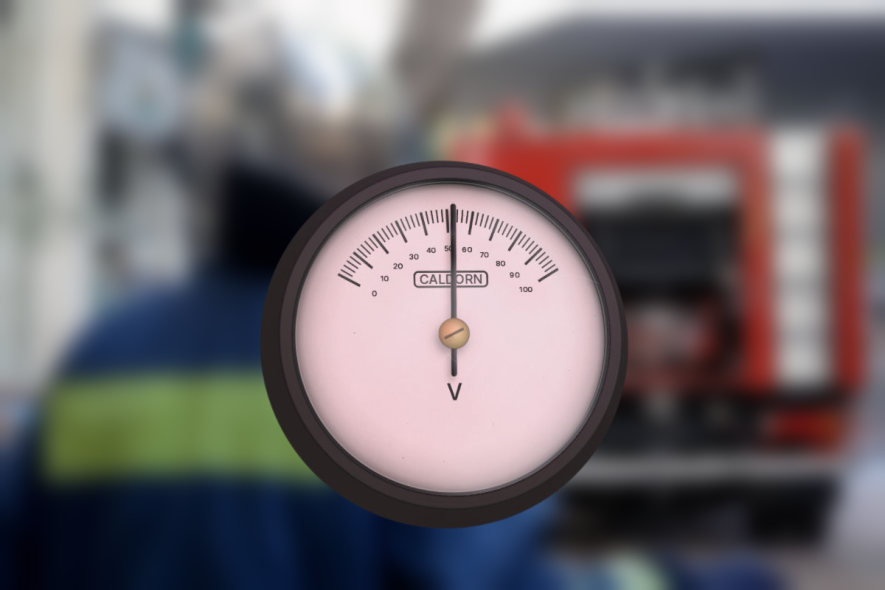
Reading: 52 V
